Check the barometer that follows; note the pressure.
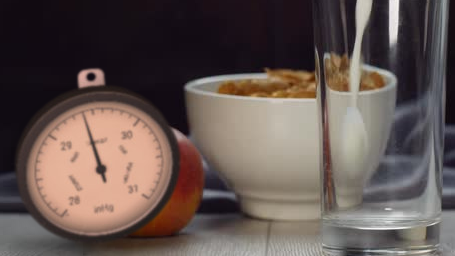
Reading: 29.4 inHg
